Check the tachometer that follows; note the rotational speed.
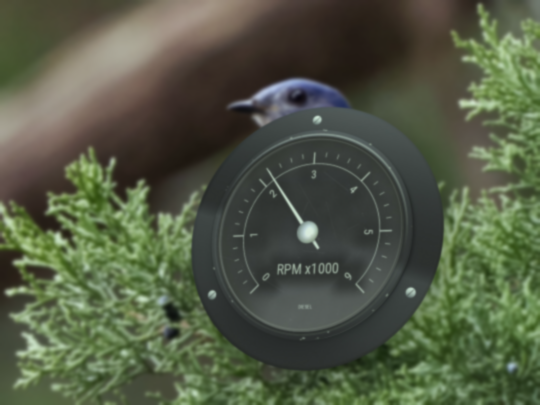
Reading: 2200 rpm
